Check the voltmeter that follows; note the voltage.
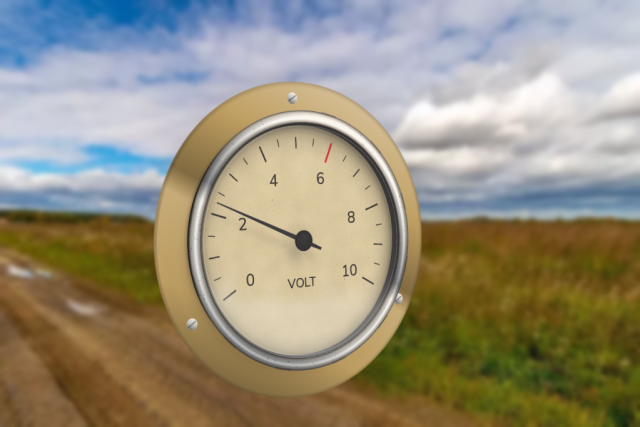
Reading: 2.25 V
